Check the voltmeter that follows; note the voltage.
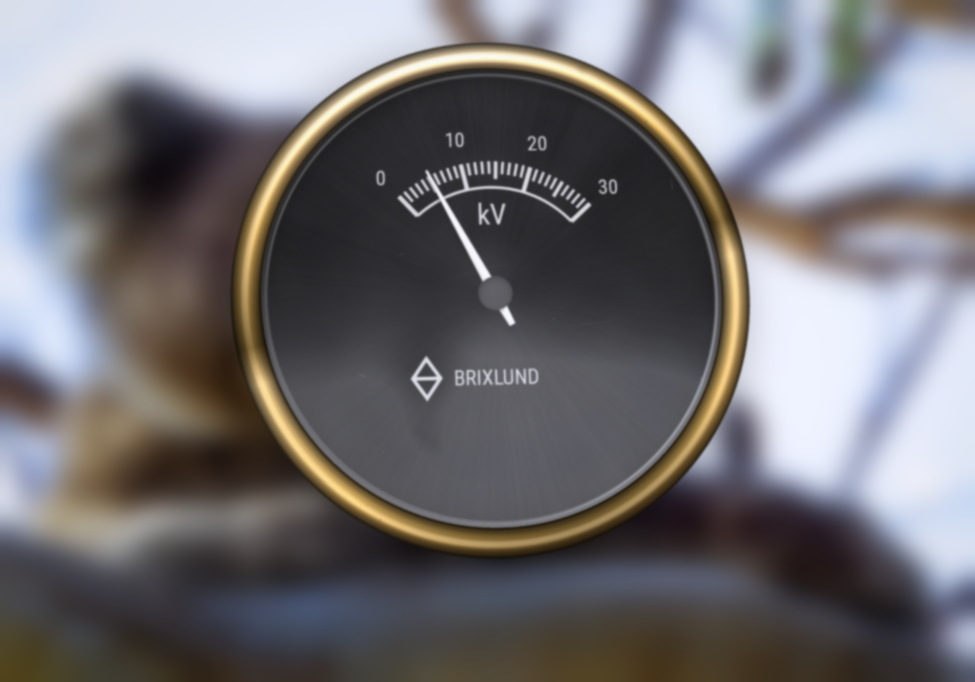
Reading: 5 kV
